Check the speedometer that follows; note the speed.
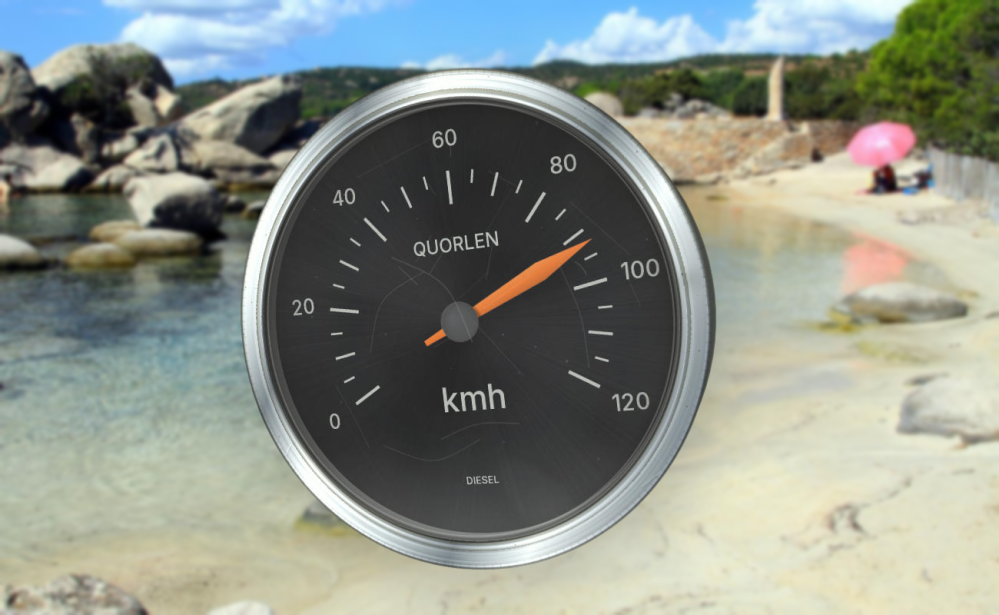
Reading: 92.5 km/h
